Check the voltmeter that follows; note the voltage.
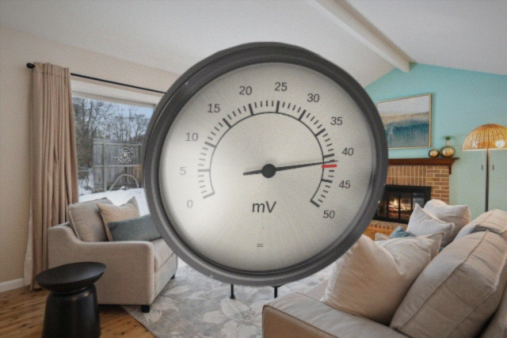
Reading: 41 mV
